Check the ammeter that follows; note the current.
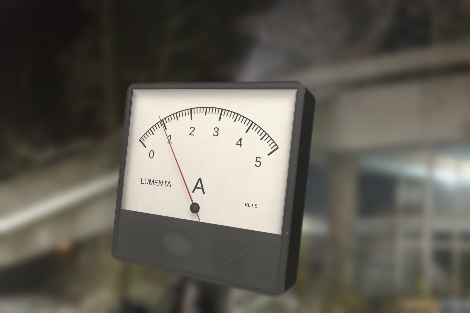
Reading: 1 A
